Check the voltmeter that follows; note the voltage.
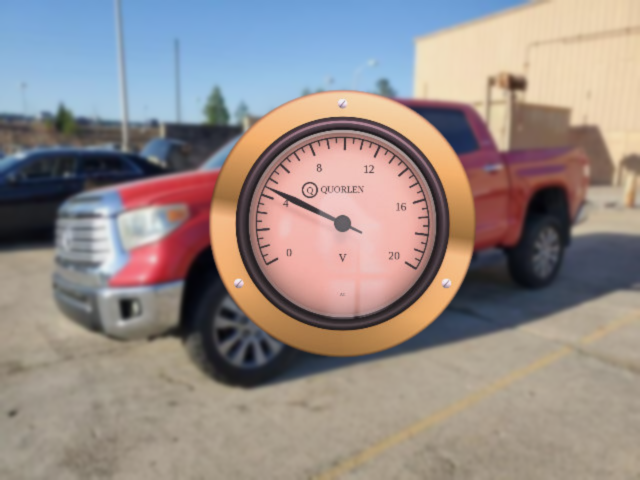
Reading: 4.5 V
